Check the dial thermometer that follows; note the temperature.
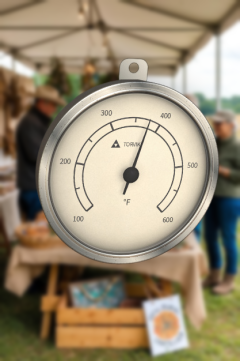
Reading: 375 °F
